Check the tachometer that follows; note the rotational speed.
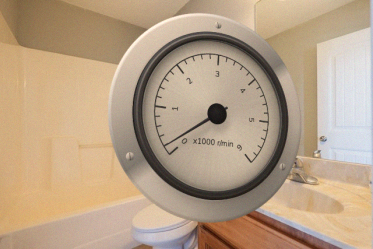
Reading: 200 rpm
